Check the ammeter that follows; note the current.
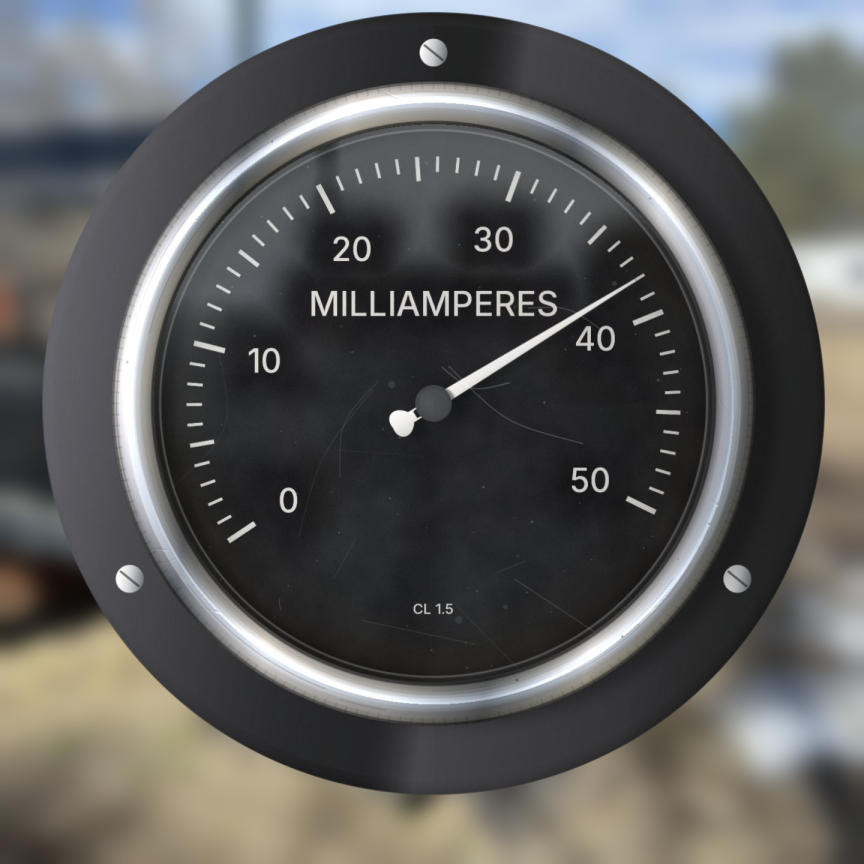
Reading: 38 mA
